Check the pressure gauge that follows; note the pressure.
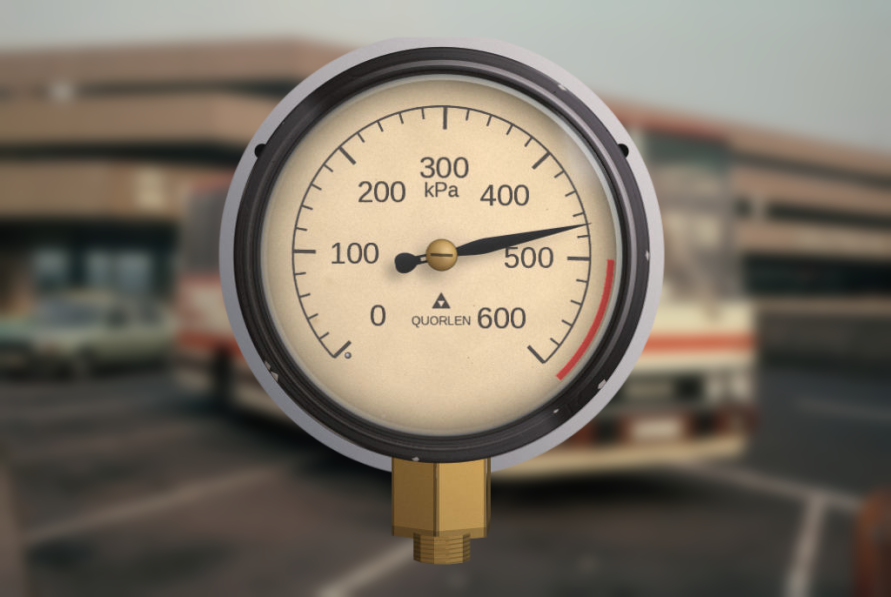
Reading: 470 kPa
